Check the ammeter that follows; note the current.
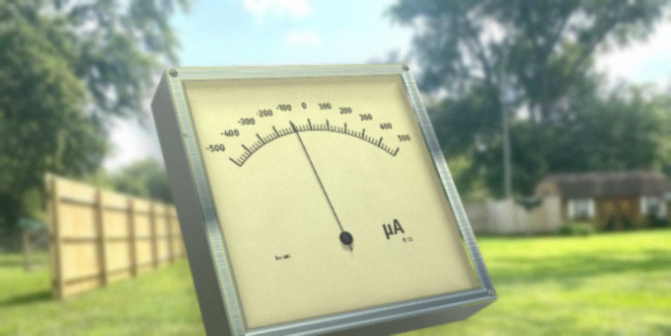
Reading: -100 µA
